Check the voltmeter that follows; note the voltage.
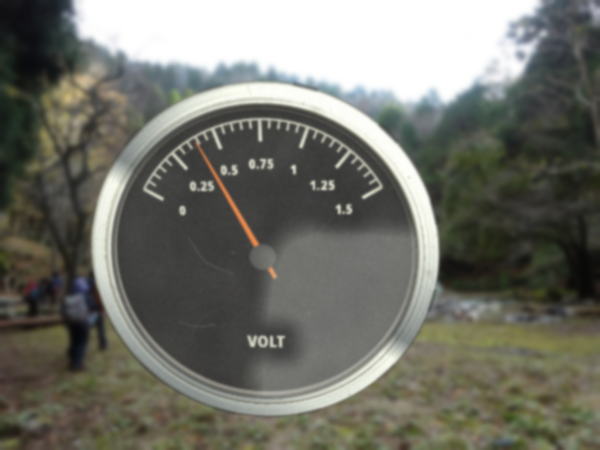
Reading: 0.4 V
